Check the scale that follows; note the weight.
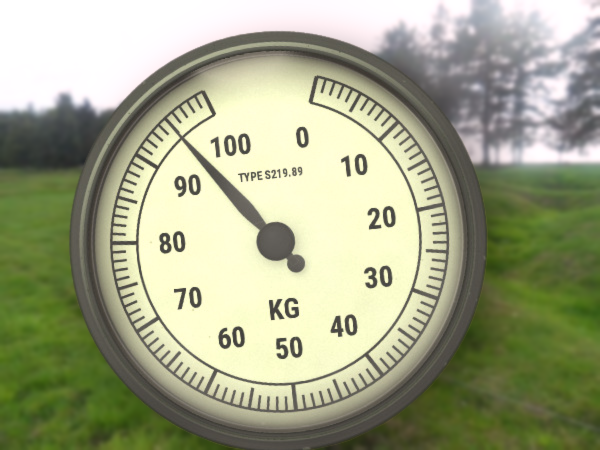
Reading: 95 kg
